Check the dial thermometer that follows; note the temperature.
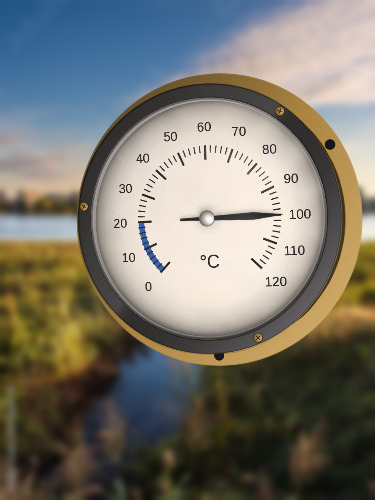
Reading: 100 °C
